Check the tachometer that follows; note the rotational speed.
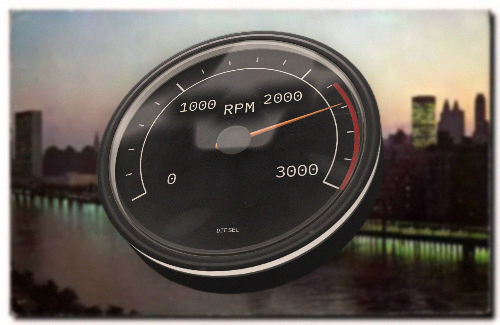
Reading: 2400 rpm
